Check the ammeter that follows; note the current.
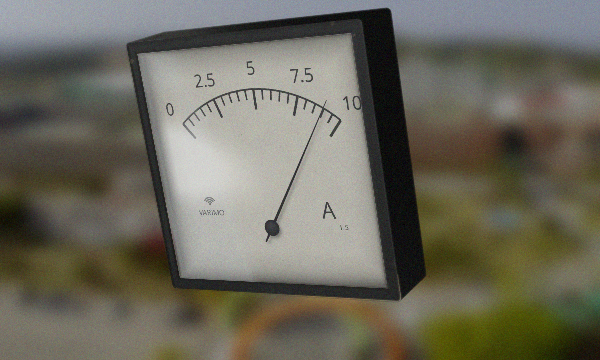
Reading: 9 A
